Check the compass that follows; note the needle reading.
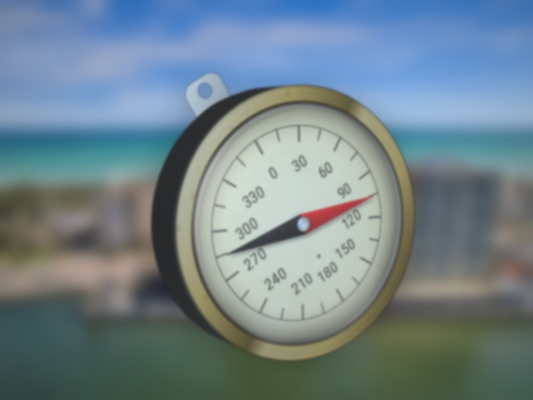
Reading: 105 °
